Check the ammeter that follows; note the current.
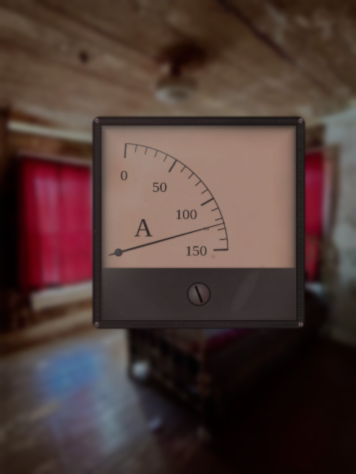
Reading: 125 A
